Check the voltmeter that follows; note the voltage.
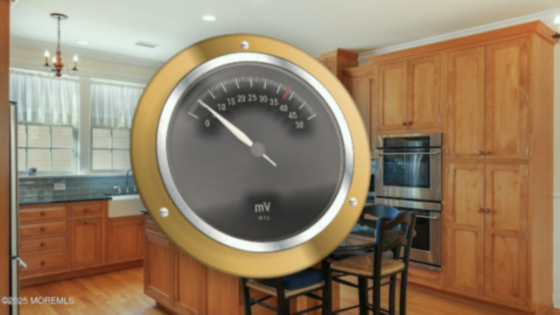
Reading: 5 mV
